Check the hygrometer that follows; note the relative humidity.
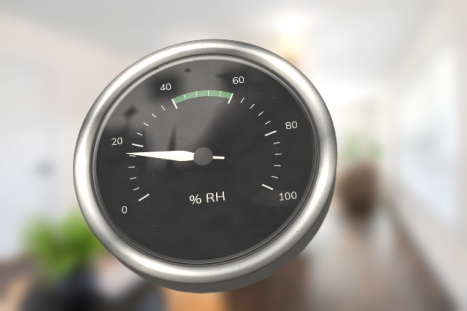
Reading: 16 %
